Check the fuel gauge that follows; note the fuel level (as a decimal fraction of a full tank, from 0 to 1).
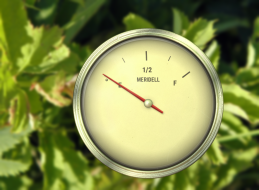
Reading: 0
